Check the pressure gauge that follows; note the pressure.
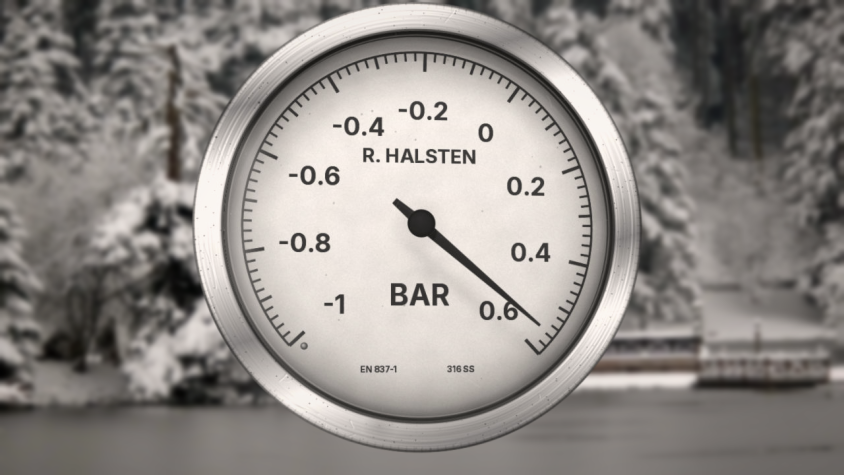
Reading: 0.56 bar
